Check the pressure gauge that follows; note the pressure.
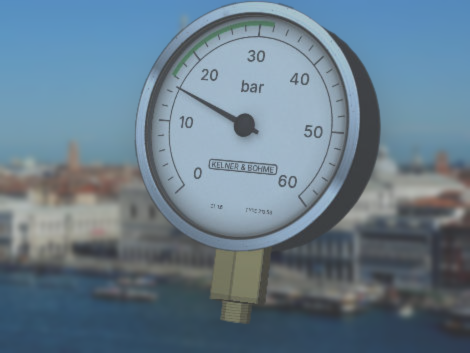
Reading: 15 bar
